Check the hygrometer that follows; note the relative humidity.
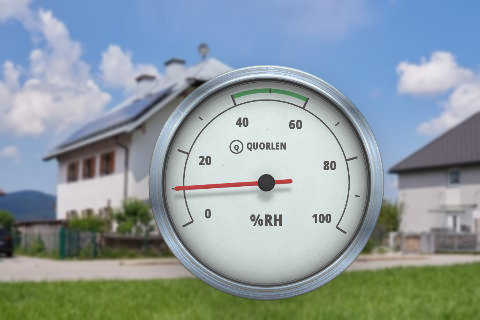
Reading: 10 %
